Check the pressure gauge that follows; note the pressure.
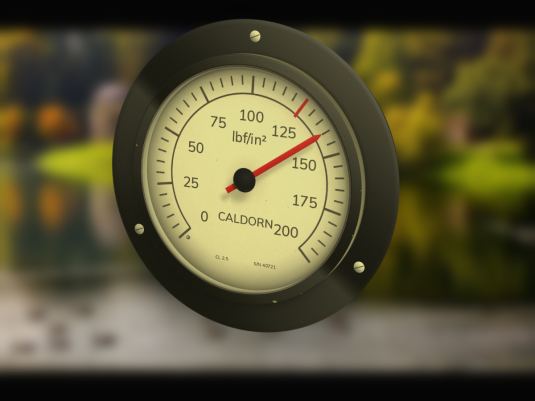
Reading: 140 psi
